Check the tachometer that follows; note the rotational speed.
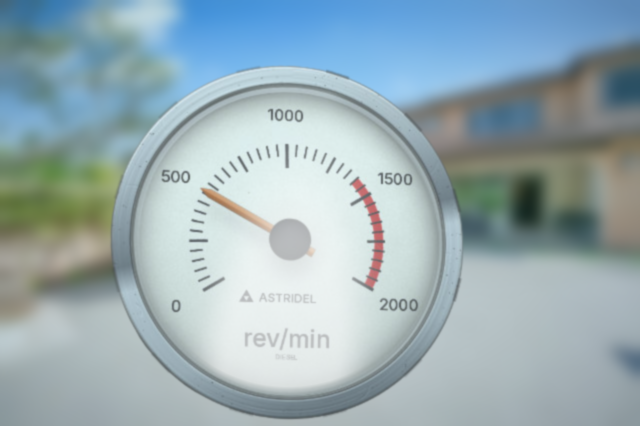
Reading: 500 rpm
